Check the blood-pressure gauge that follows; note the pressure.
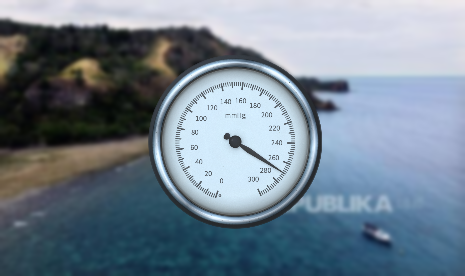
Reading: 270 mmHg
